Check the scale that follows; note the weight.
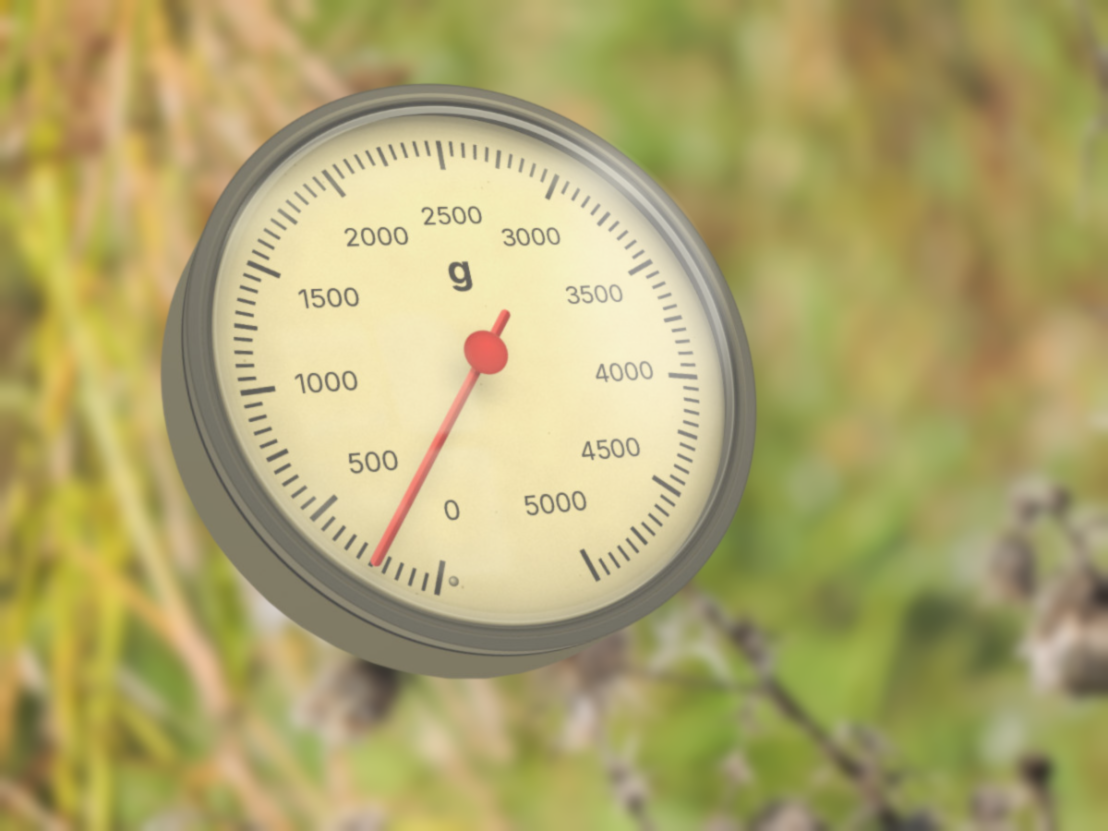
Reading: 250 g
